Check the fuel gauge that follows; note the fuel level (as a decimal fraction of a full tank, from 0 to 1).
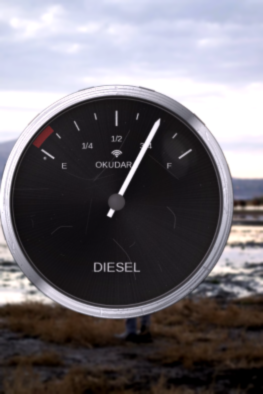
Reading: 0.75
